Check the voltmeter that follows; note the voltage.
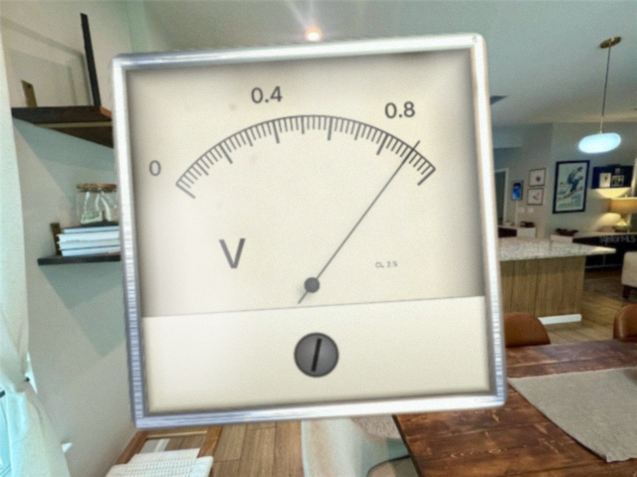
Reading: 0.9 V
